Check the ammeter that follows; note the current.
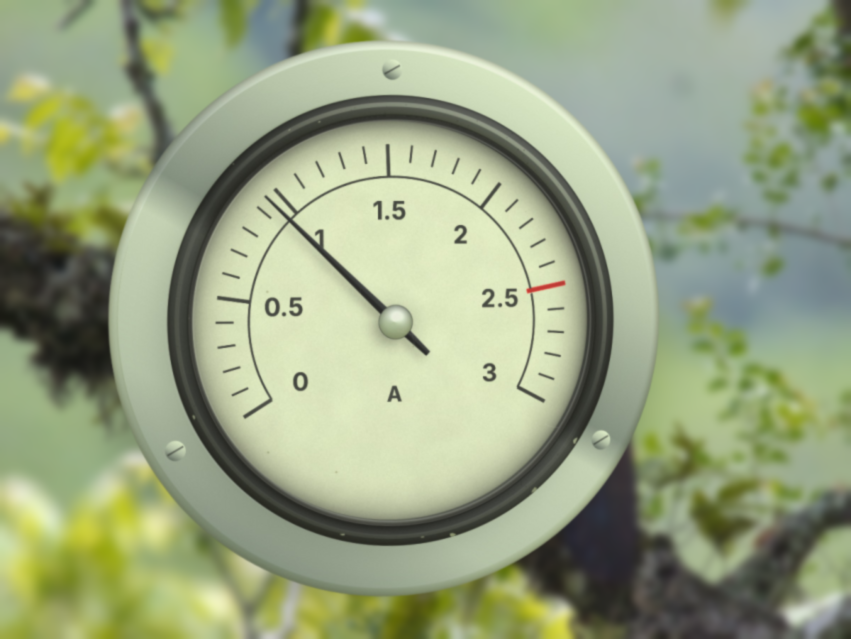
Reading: 0.95 A
